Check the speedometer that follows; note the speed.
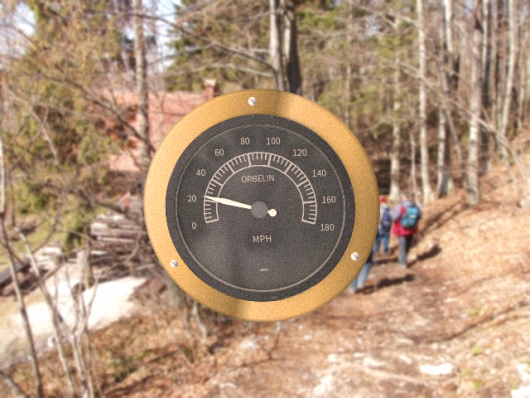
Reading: 24 mph
